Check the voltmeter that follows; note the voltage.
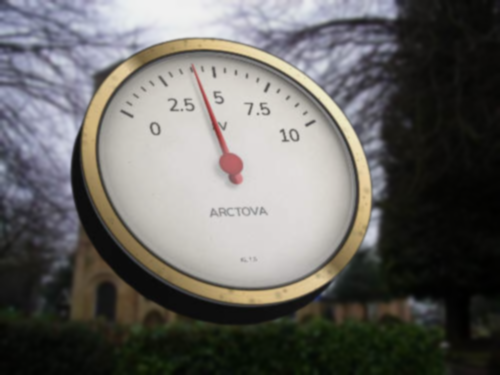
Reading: 4 kV
